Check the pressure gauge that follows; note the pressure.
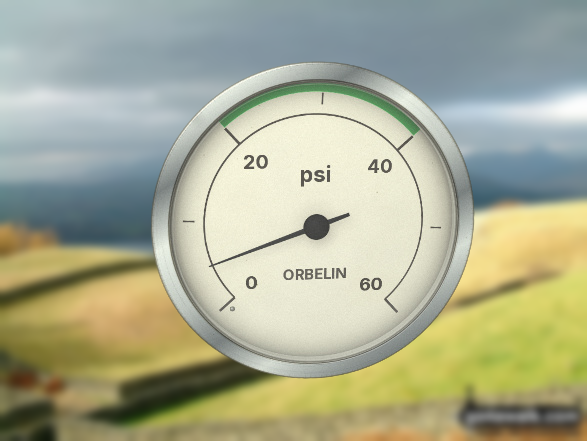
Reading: 5 psi
